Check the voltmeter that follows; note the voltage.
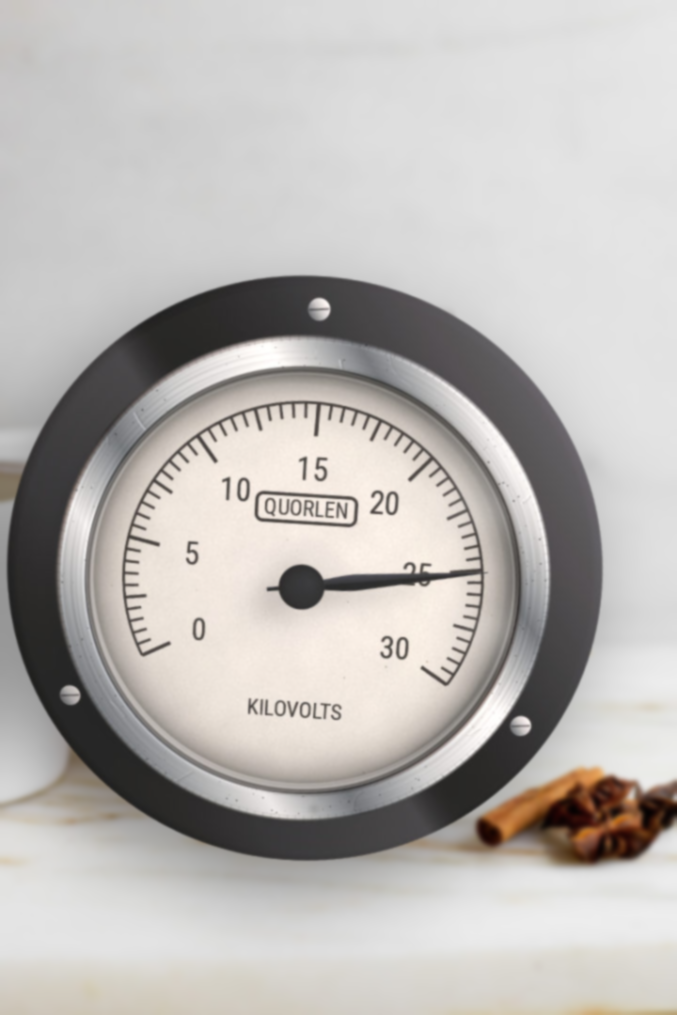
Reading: 25 kV
